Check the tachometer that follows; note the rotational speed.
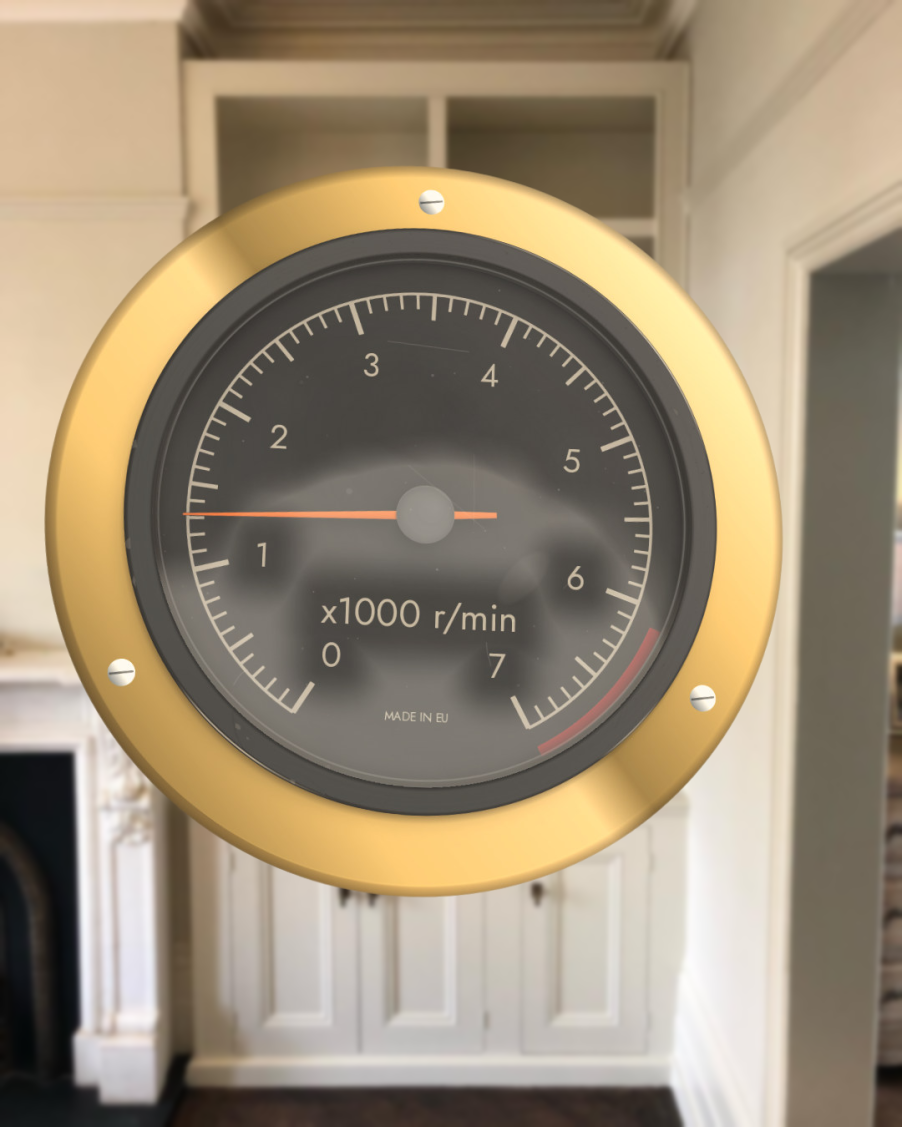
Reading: 1300 rpm
